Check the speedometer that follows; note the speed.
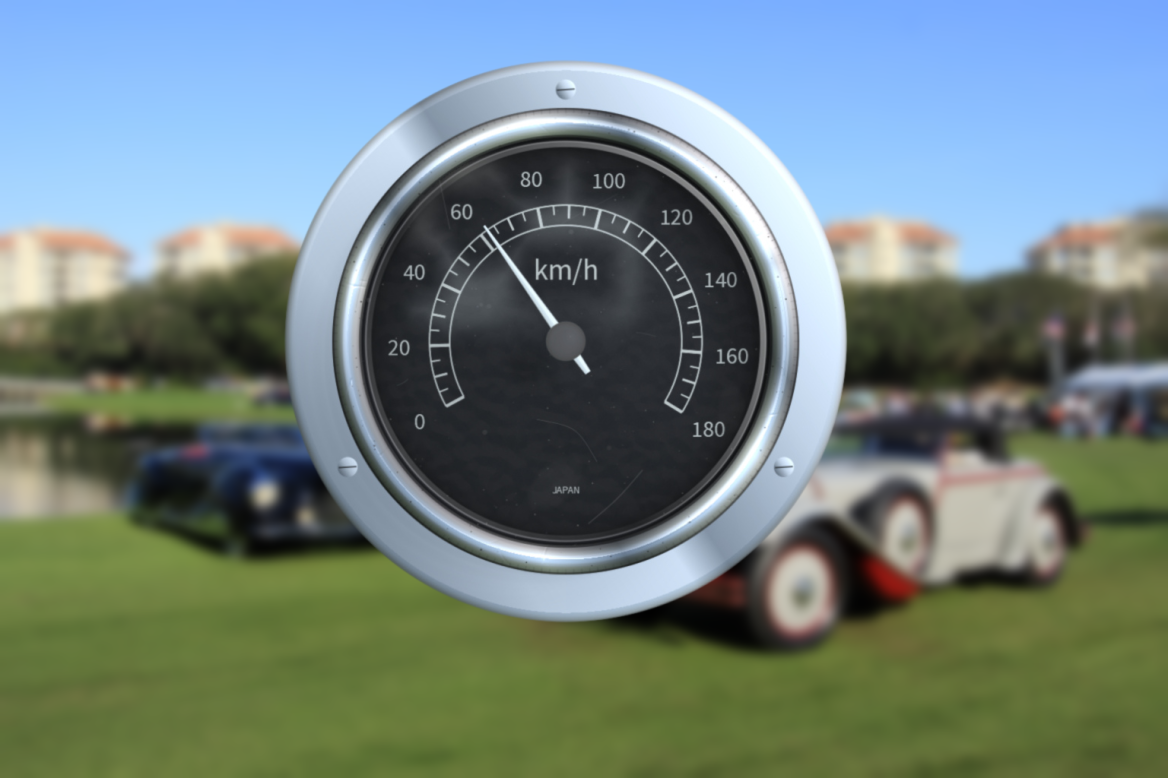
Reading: 62.5 km/h
